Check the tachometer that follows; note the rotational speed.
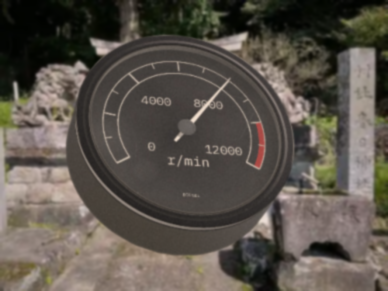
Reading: 8000 rpm
